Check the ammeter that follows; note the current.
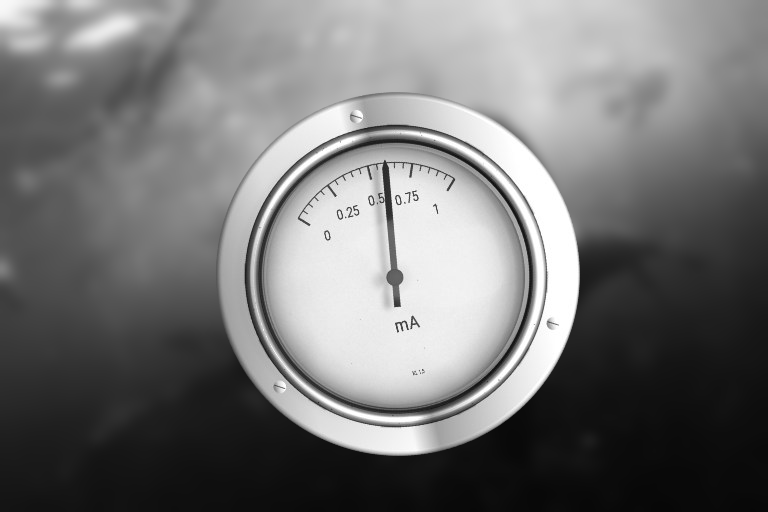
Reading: 0.6 mA
